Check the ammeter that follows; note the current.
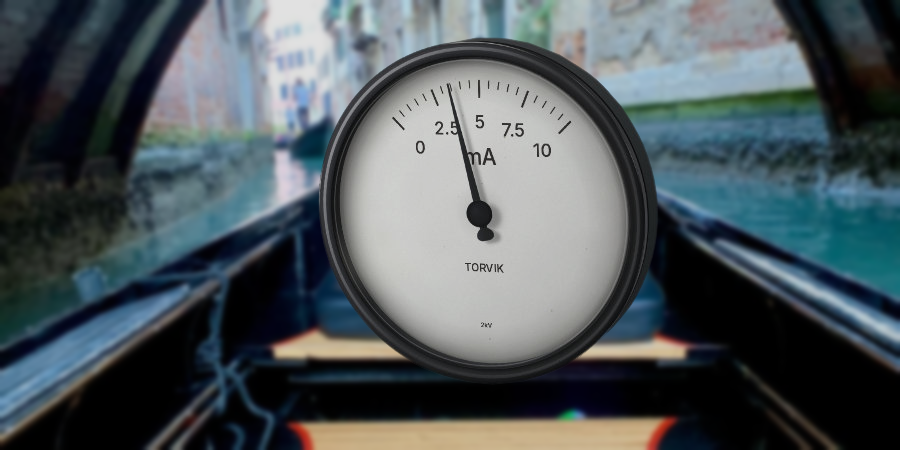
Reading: 3.5 mA
